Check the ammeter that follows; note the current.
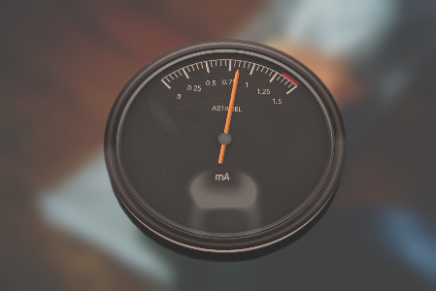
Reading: 0.85 mA
